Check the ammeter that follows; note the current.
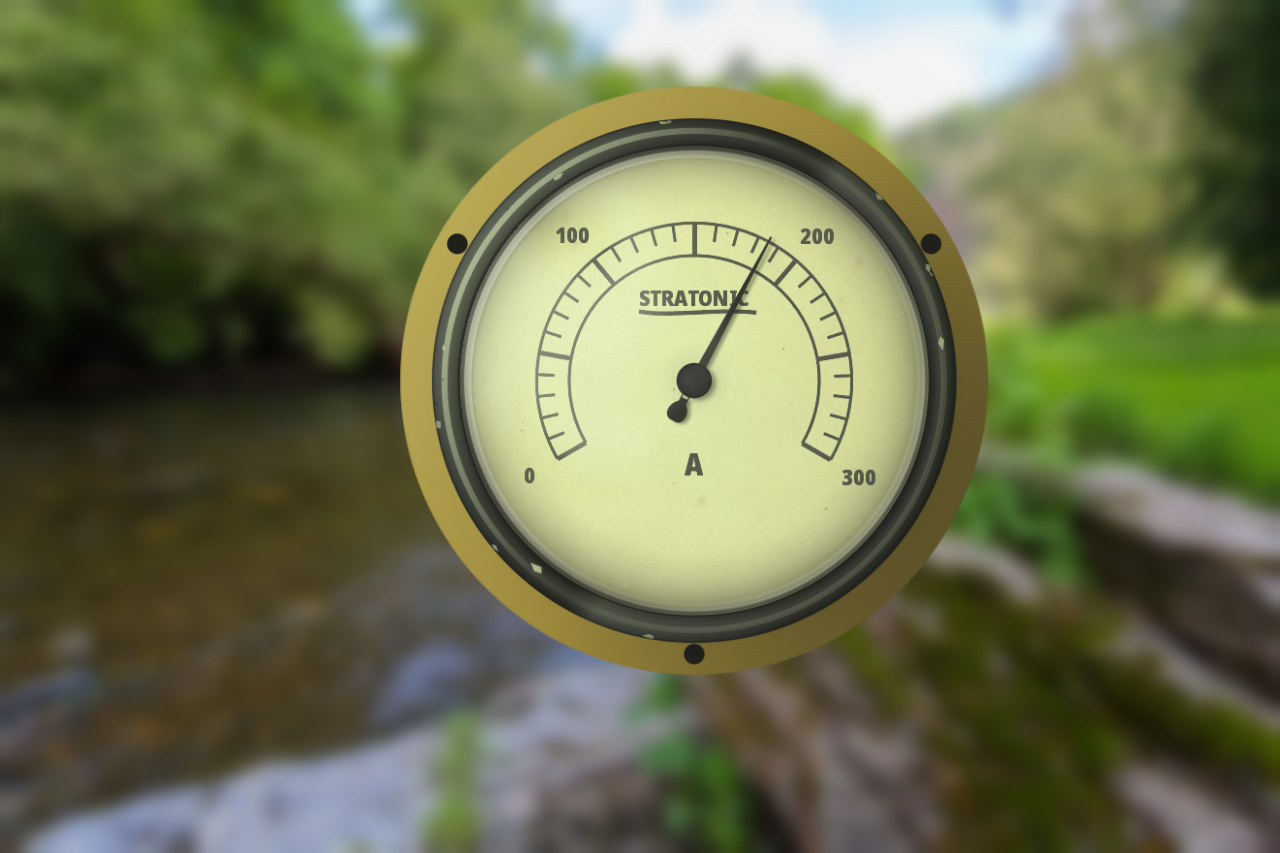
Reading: 185 A
